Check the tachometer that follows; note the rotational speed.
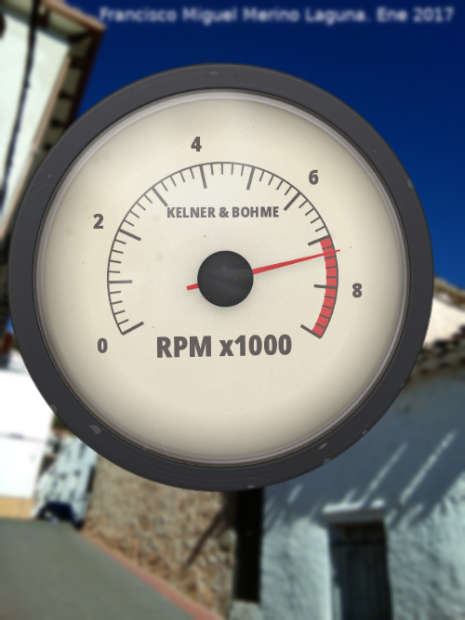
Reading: 7300 rpm
